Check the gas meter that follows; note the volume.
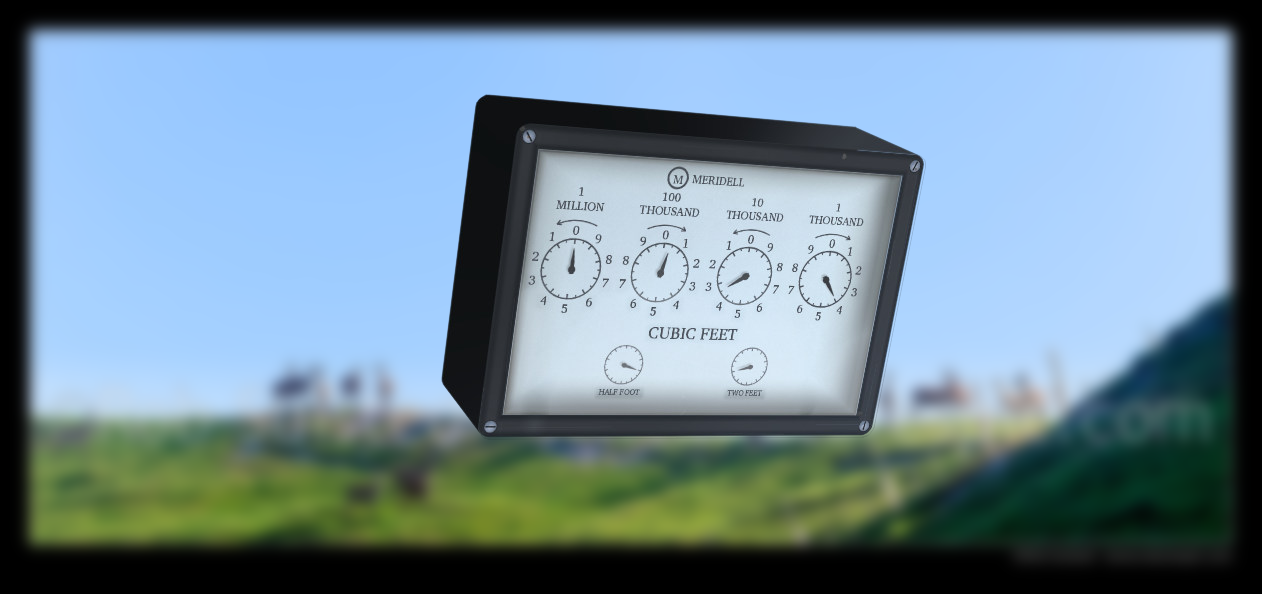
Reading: 3400 ft³
